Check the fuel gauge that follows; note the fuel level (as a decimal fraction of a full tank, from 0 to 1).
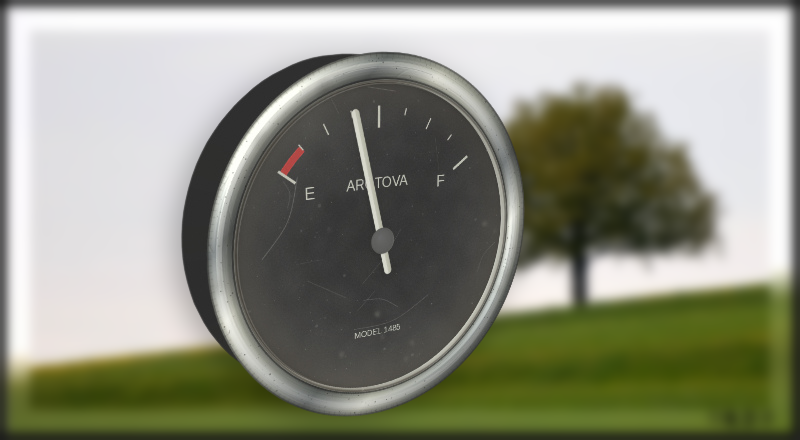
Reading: 0.375
